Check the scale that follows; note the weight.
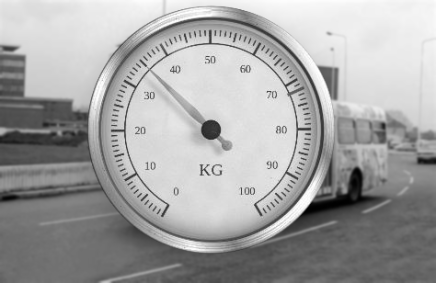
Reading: 35 kg
